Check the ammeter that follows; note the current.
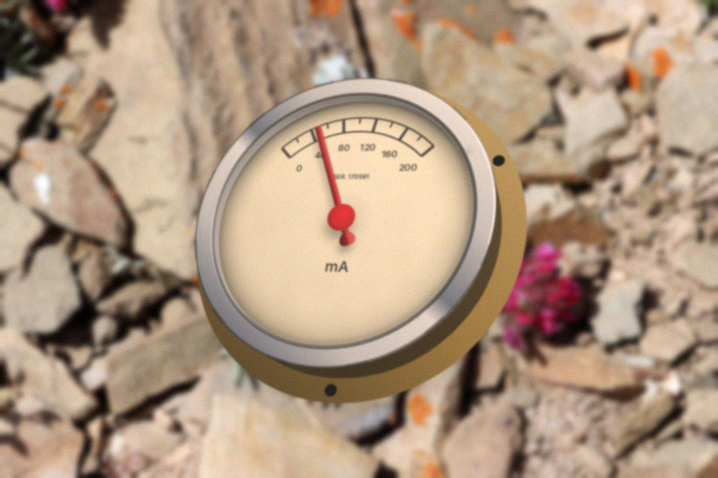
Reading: 50 mA
